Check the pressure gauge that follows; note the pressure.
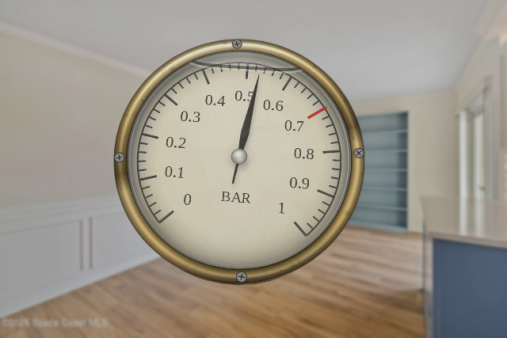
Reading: 0.53 bar
